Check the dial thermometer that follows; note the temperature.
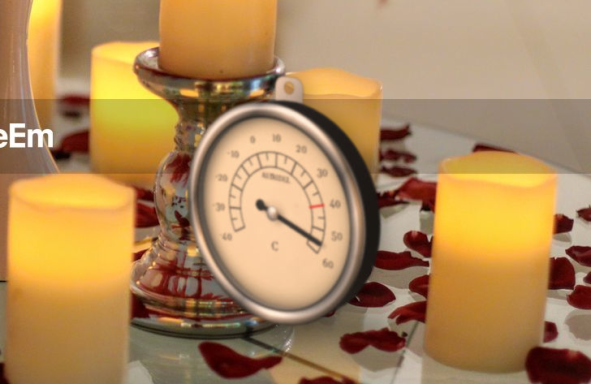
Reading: 55 °C
